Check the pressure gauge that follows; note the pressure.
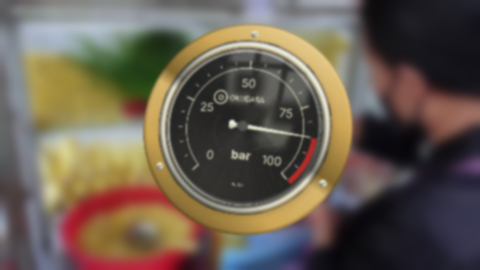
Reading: 85 bar
